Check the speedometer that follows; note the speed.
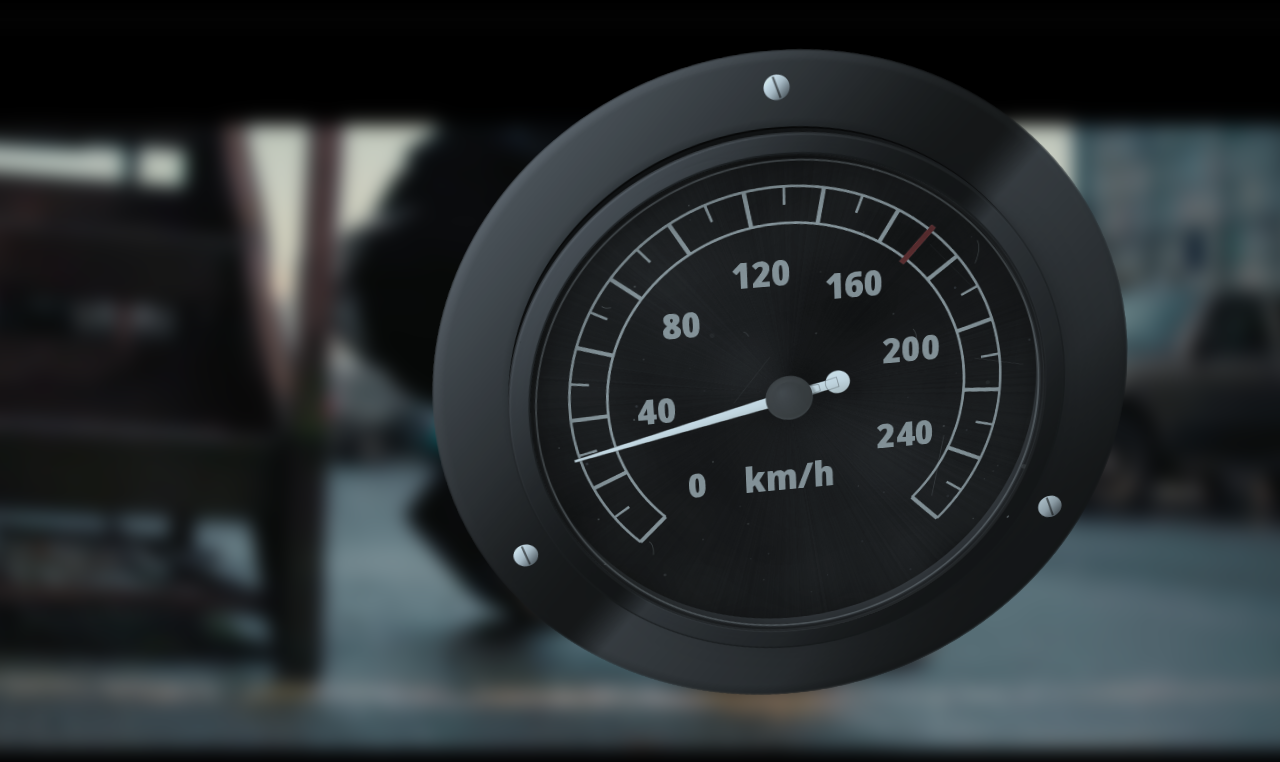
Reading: 30 km/h
